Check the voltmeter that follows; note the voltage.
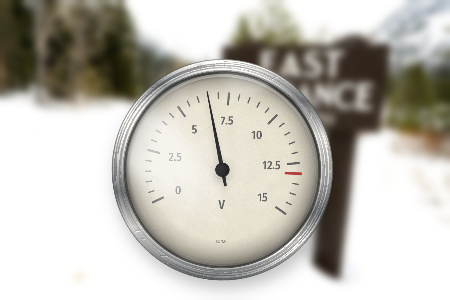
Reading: 6.5 V
